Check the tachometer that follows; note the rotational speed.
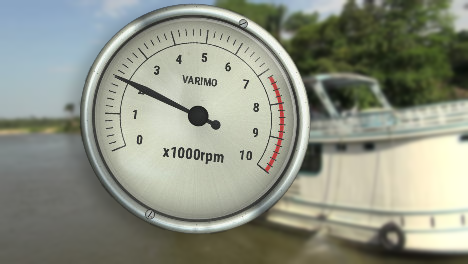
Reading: 2000 rpm
